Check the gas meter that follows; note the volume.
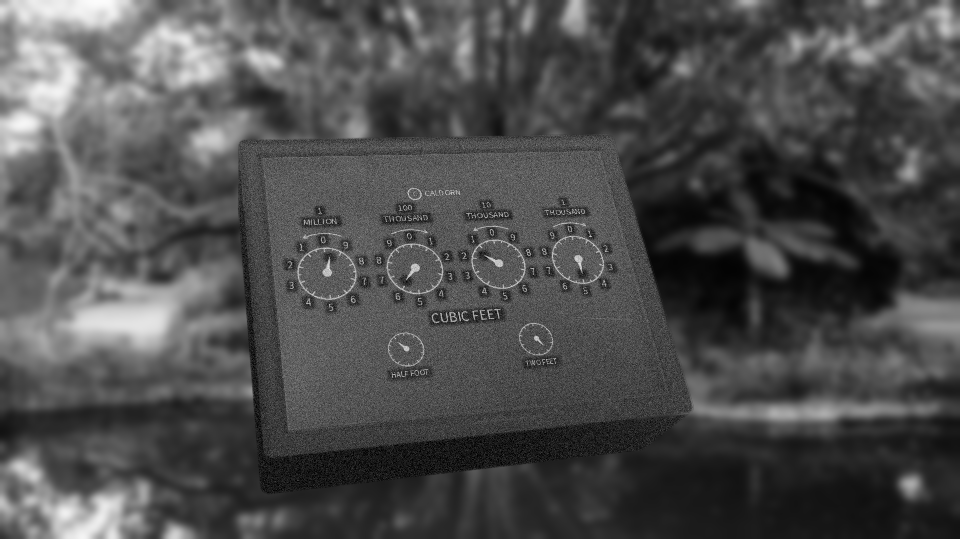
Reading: 961500 ft³
